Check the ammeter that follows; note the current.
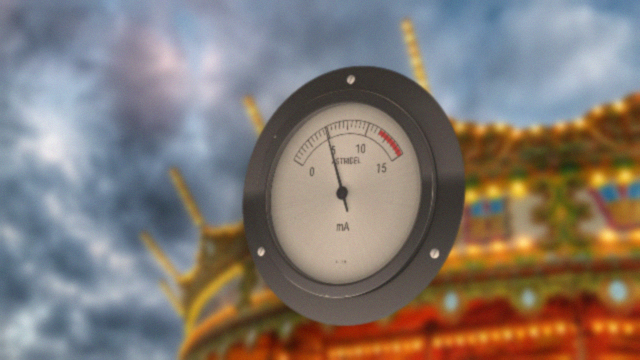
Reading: 5 mA
